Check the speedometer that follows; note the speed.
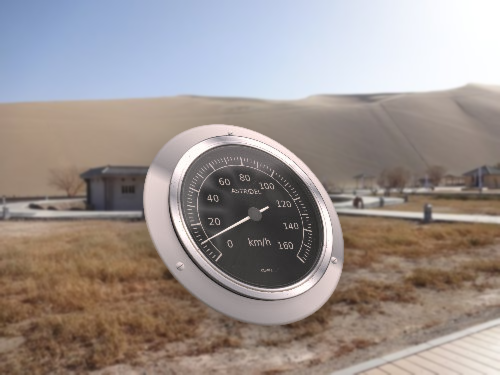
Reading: 10 km/h
